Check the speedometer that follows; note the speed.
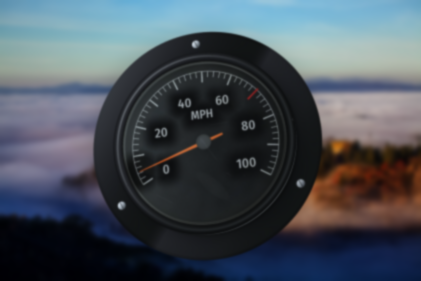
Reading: 4 mph
